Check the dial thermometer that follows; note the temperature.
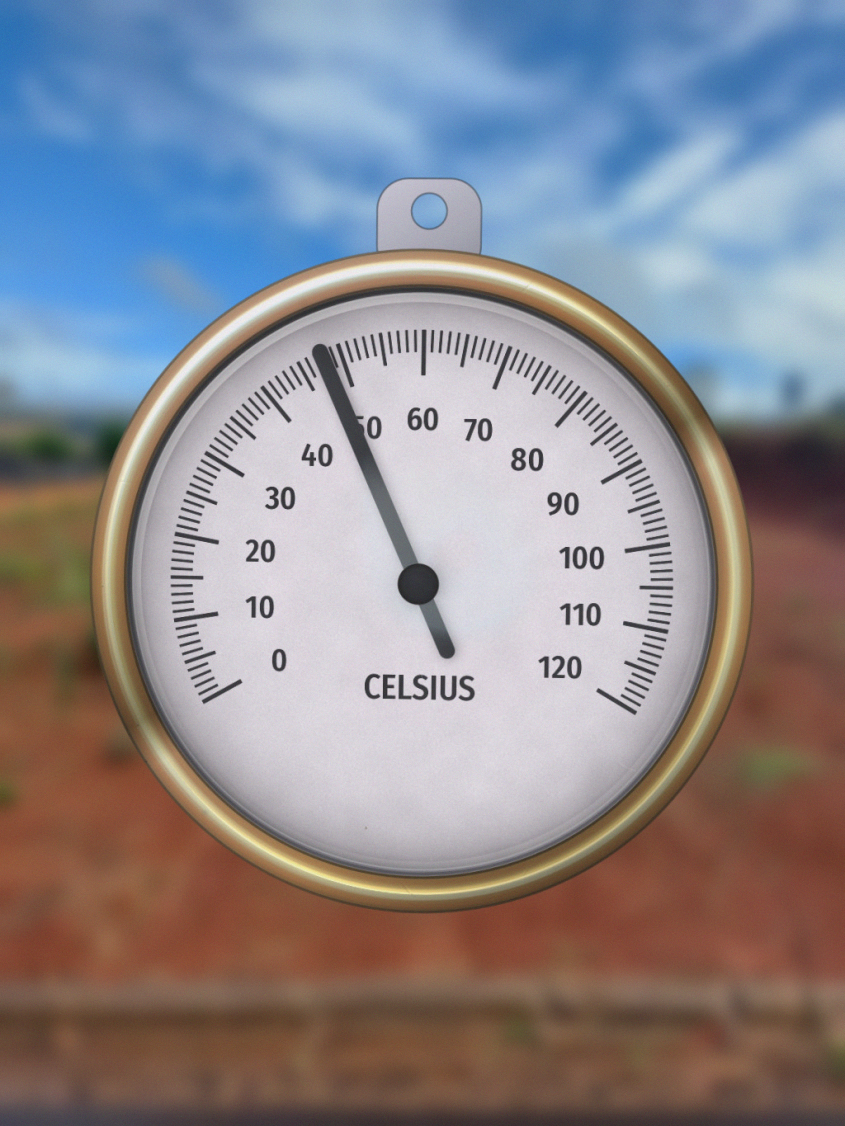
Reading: 48 °C
